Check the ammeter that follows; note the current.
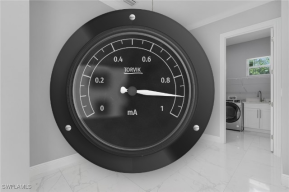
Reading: 0.9 mA
